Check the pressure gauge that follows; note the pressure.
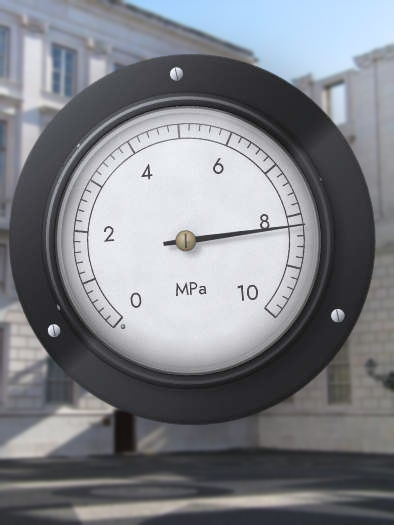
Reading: 8.2 MPa
